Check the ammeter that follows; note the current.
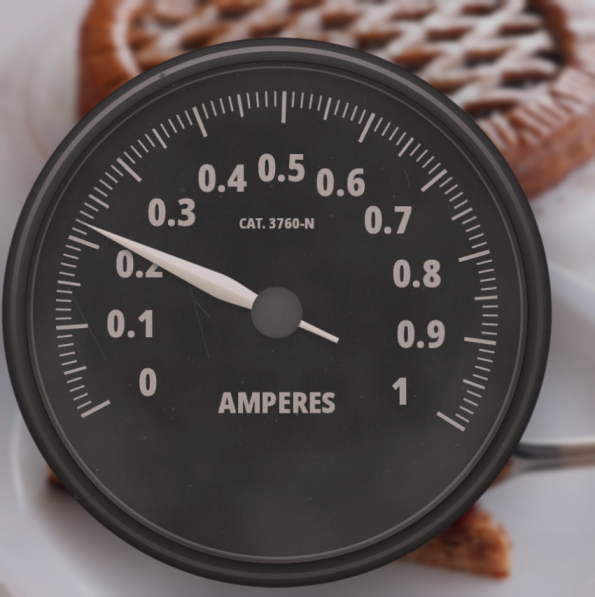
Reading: 0.22 A
